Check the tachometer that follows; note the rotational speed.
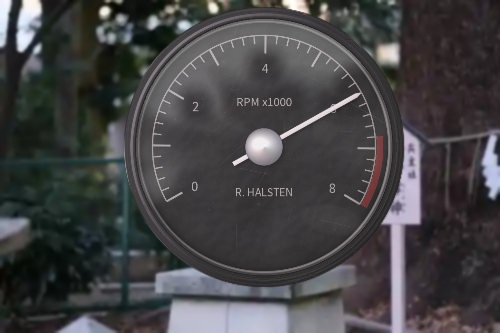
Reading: 6000 rpm
